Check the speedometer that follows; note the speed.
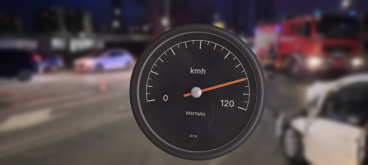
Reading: 100 km/h
